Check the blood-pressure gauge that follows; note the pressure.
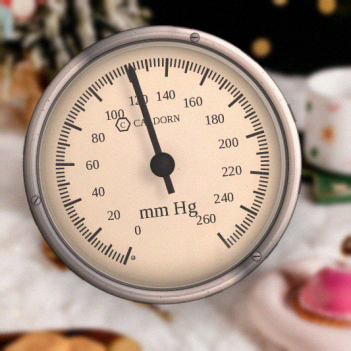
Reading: 122 mmHg
